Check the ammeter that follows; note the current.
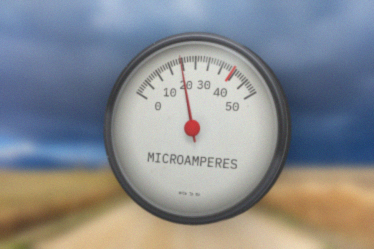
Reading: 20 µA
